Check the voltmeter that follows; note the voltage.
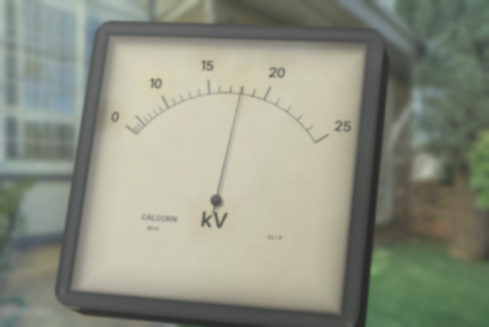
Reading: 18 kV
